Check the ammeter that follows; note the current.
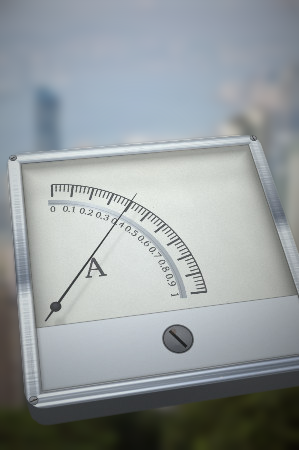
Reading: 0.4 A
